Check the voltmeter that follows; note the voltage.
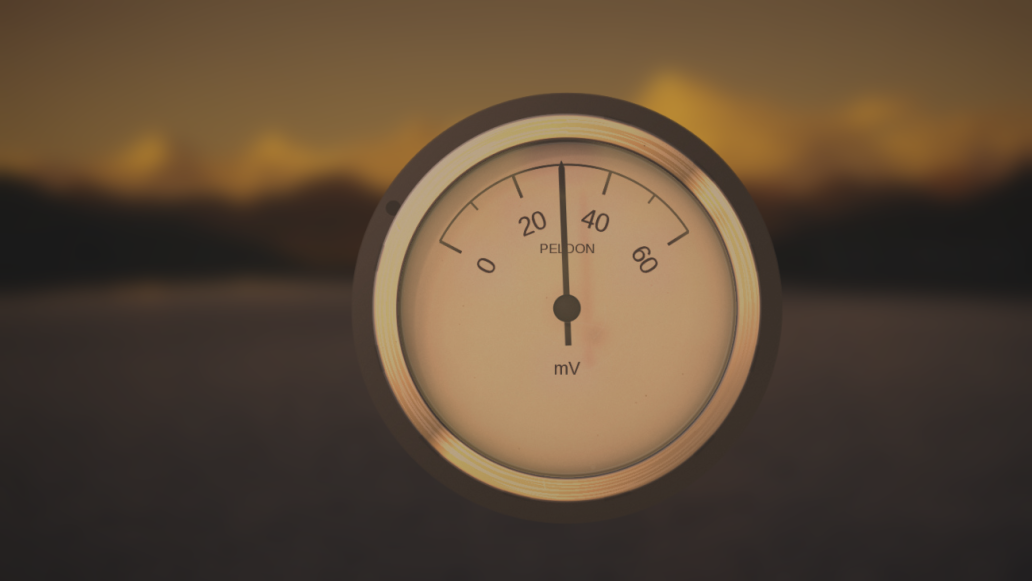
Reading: 30 mV
